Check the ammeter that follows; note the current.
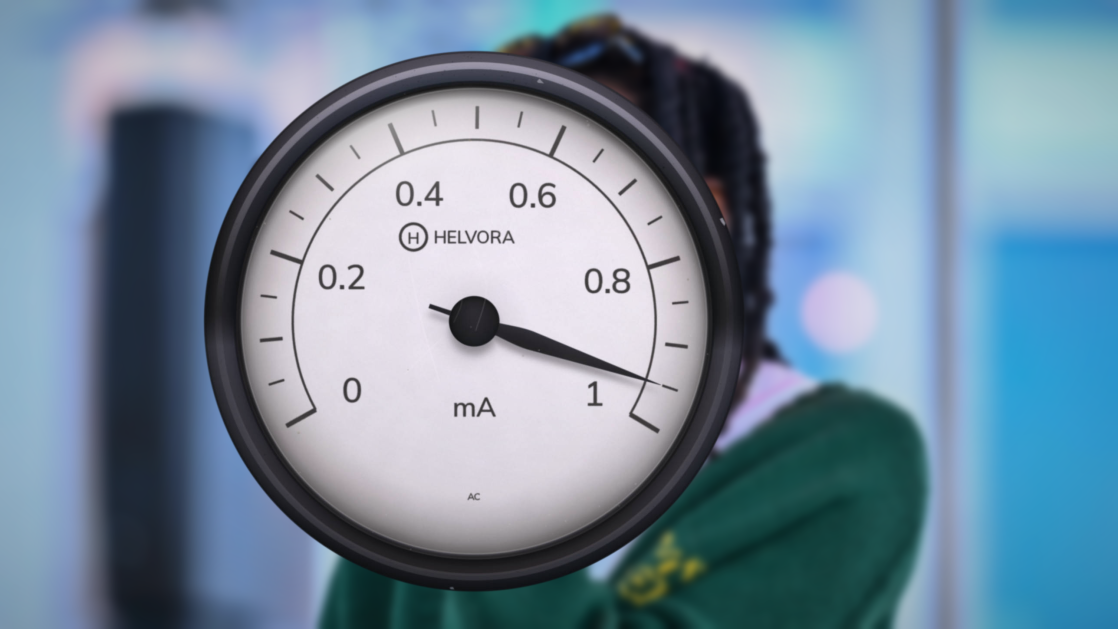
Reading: 0.95 mA
